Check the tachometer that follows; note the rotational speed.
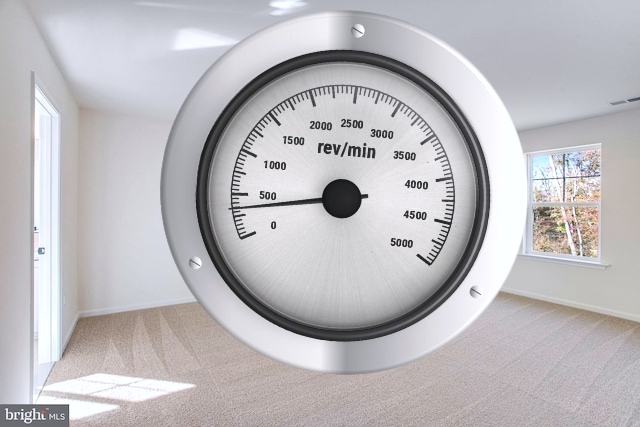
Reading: 350 rpm
